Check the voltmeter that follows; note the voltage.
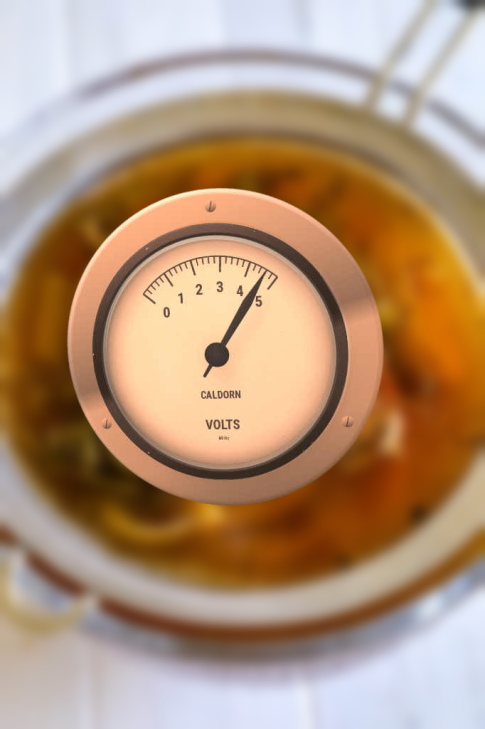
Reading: 4.6 V
